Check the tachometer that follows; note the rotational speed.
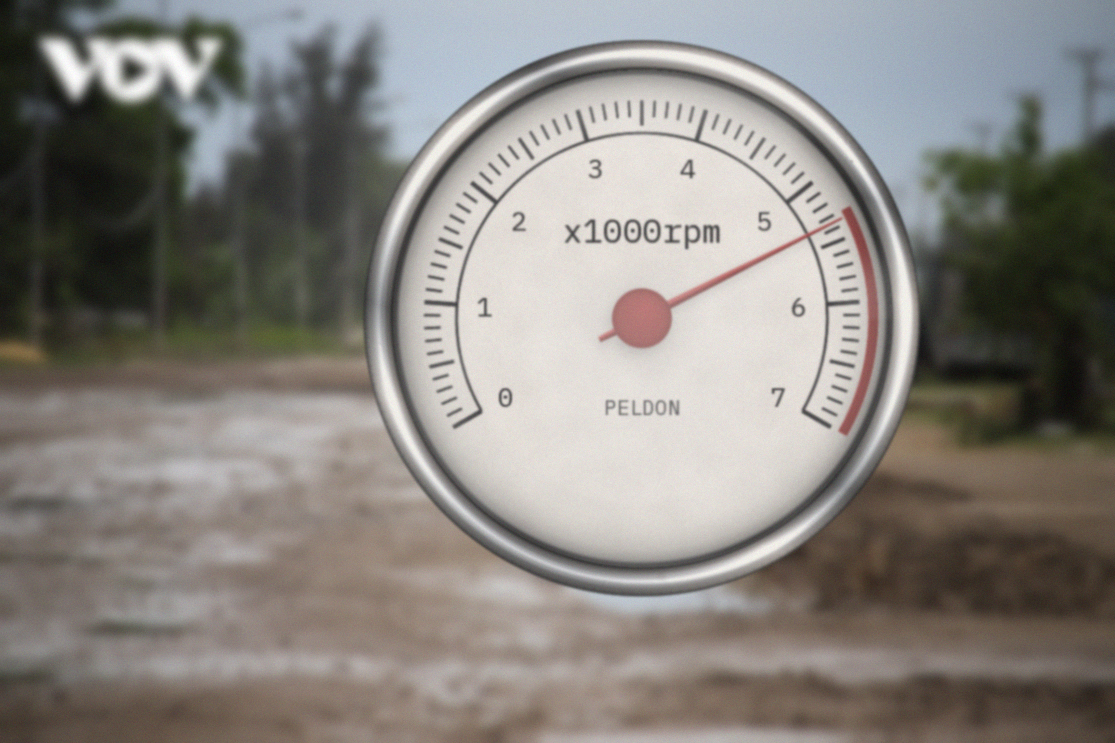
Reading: 5350 rpm
